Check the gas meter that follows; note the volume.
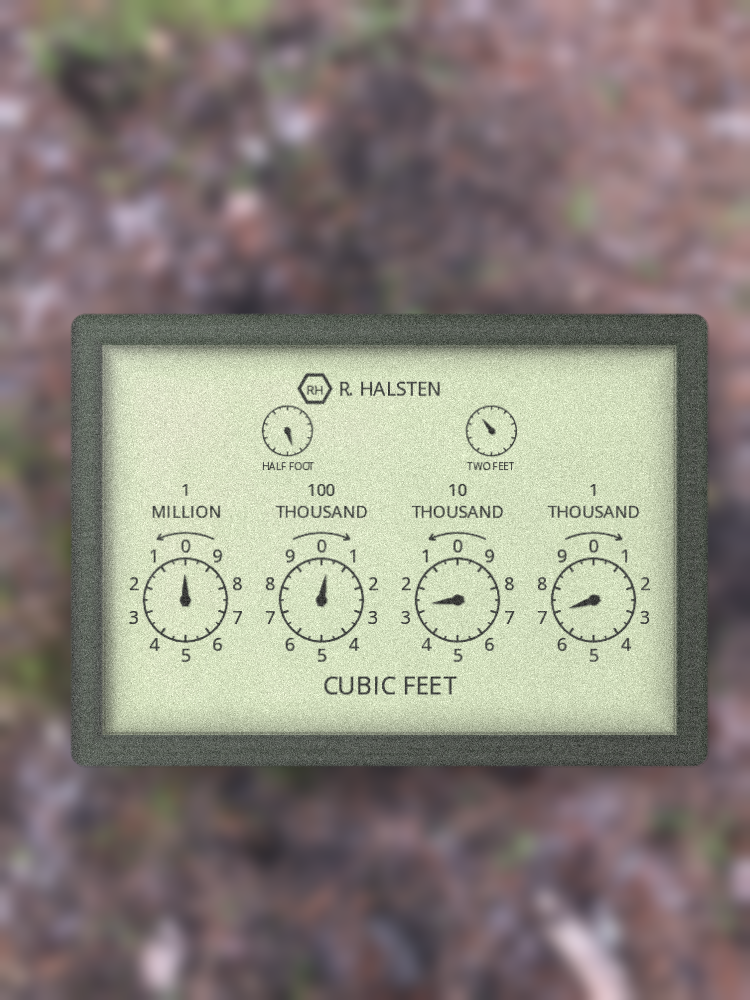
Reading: 2700 ft³
